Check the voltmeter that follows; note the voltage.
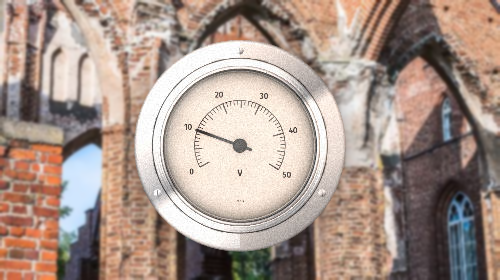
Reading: 10 V
